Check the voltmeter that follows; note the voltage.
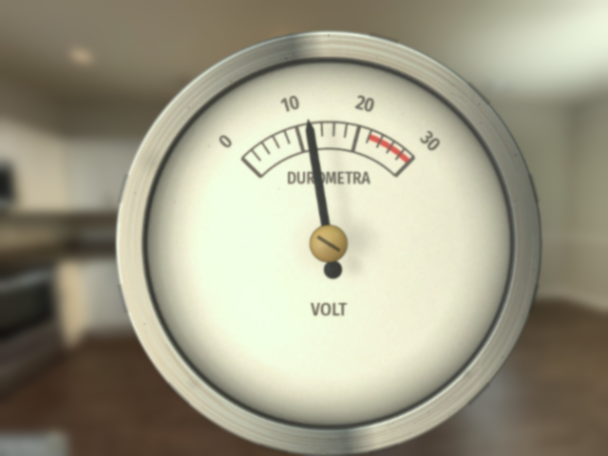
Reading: 12 V
